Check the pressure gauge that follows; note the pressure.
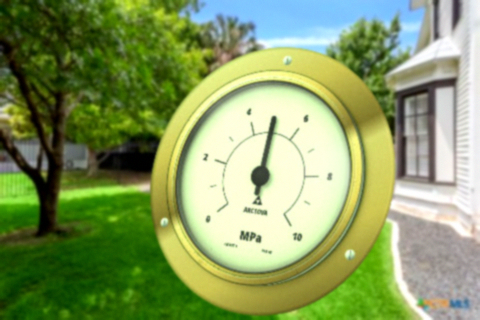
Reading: 5 MPa
